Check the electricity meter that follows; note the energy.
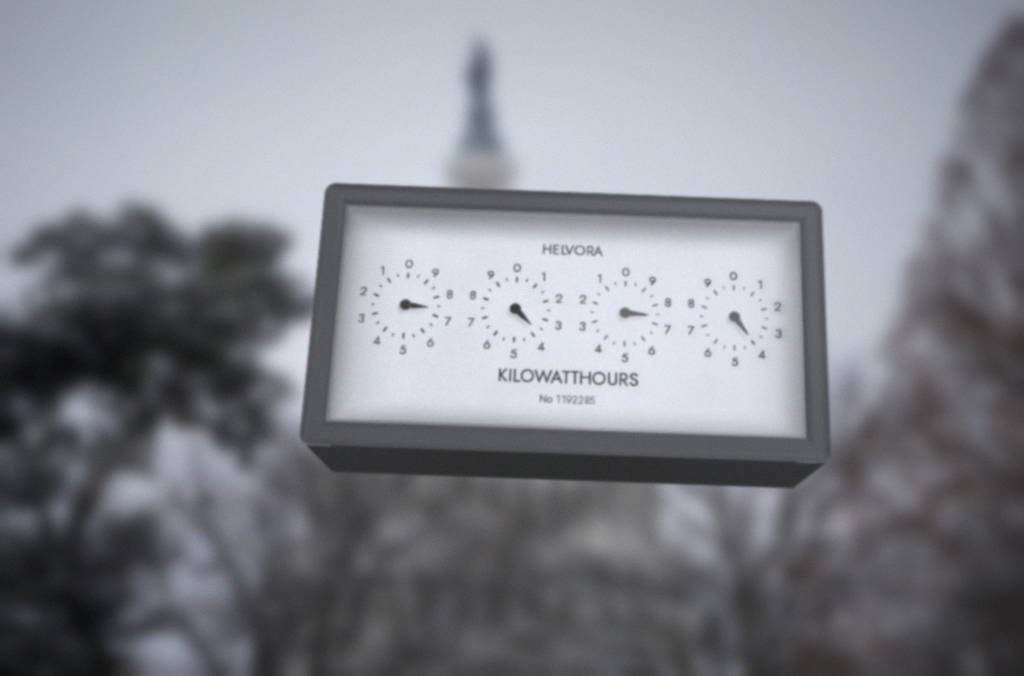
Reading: 7374 kWh
